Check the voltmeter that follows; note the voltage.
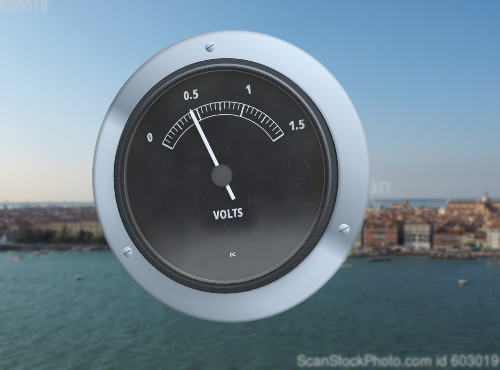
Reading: 0.45 V
